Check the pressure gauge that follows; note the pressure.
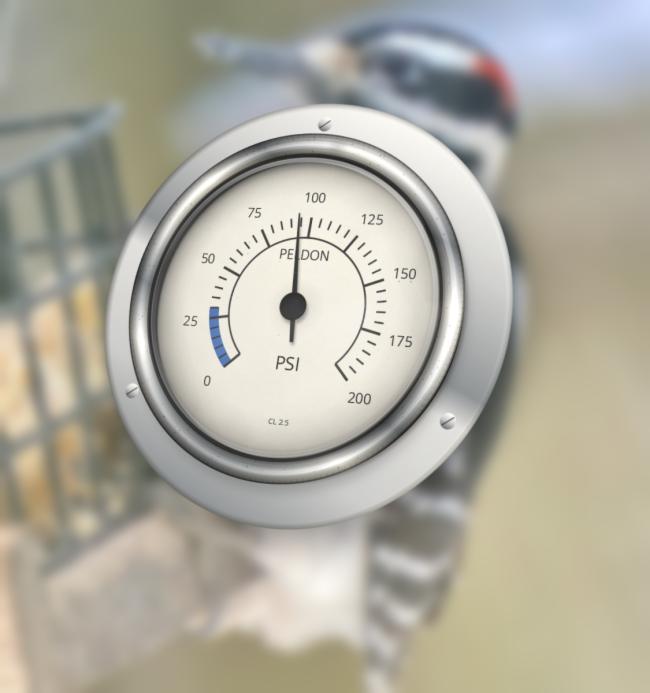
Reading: 95 psi
